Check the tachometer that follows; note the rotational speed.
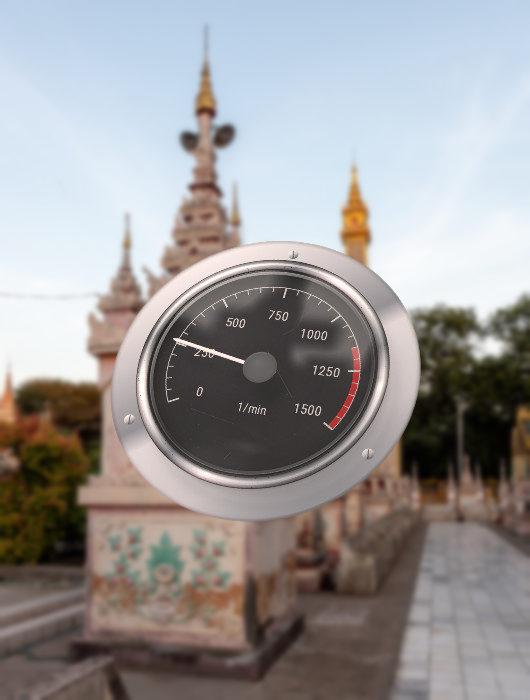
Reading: 250 rpm
